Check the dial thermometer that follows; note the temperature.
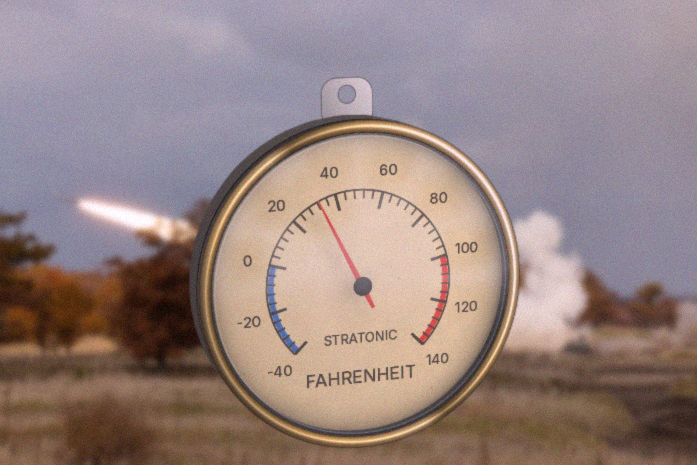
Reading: 32 °F
